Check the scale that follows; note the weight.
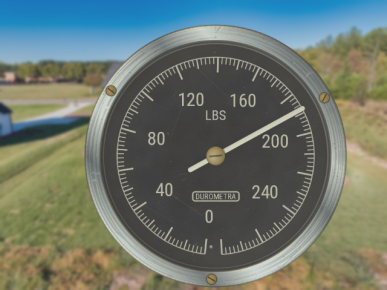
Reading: 188 lb
